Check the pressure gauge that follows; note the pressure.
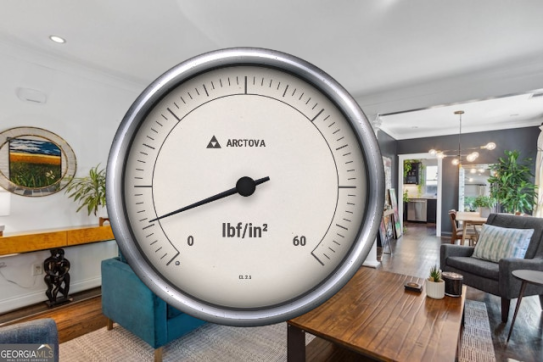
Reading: 5.5 psi
